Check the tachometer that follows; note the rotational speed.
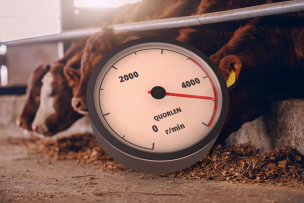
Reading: 4500 rpm
